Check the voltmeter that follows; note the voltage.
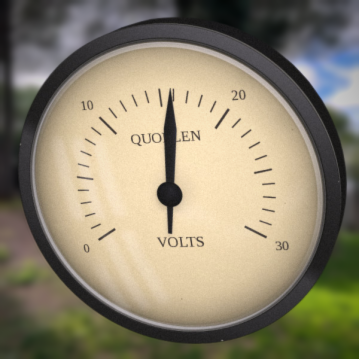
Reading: 16 V
